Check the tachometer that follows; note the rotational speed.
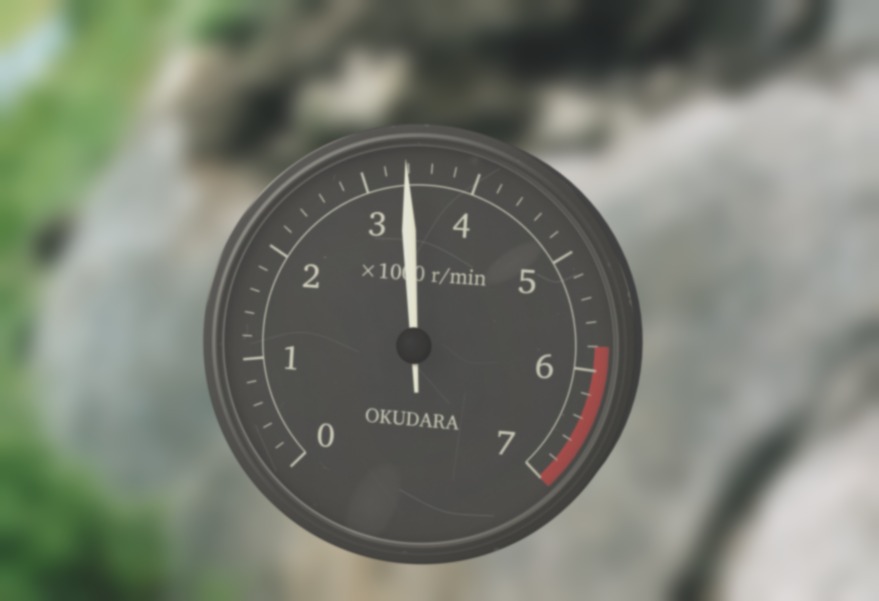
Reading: 3400 rpm
